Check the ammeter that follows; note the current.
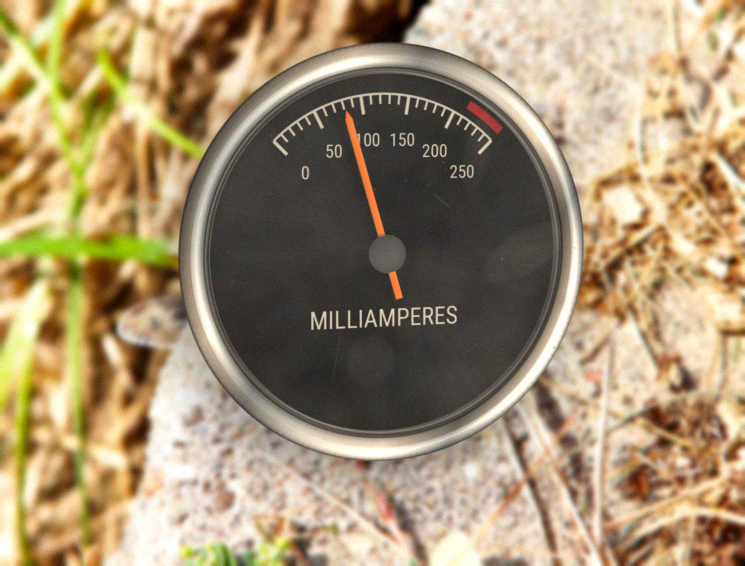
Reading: 80 mA
